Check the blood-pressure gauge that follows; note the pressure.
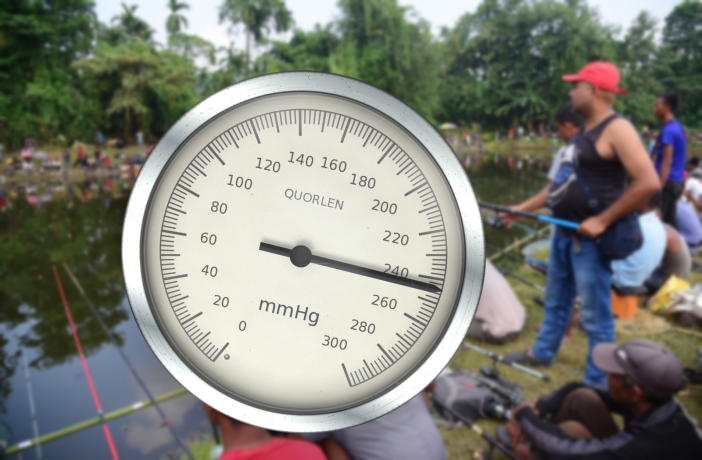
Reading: 244 mmHg
